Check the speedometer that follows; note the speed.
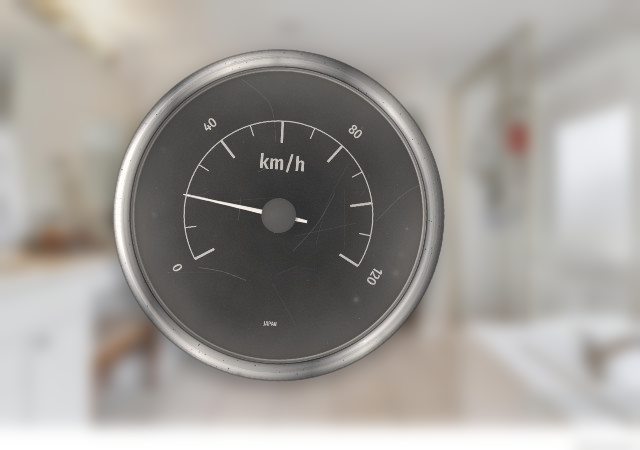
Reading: 20 km/h
